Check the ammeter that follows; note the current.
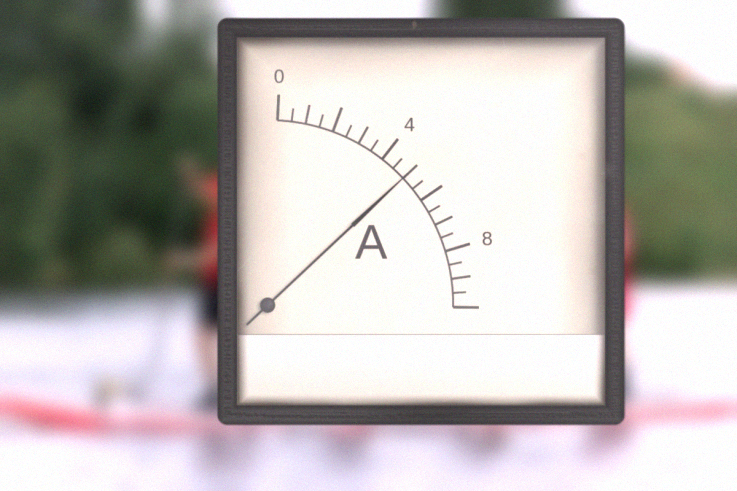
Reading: 5 A
